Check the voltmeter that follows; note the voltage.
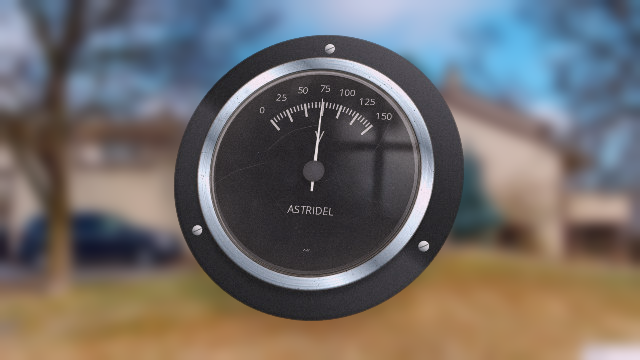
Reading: 75 V
